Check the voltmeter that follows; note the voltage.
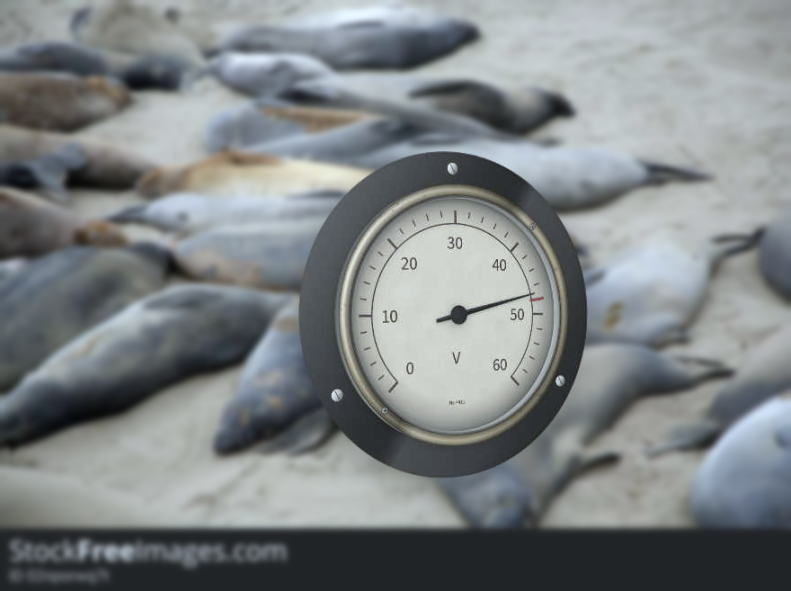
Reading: 47 V
